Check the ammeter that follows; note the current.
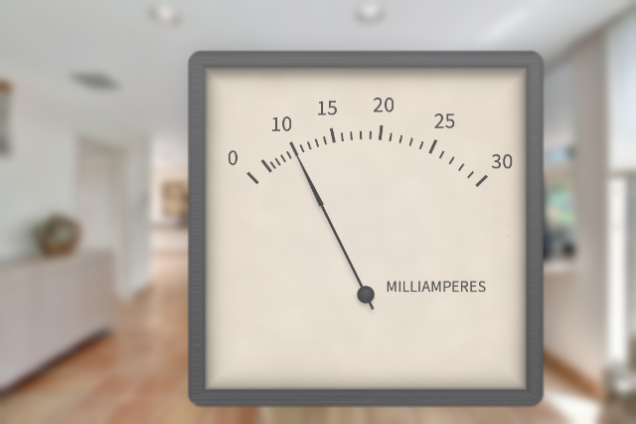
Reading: 10 mA
